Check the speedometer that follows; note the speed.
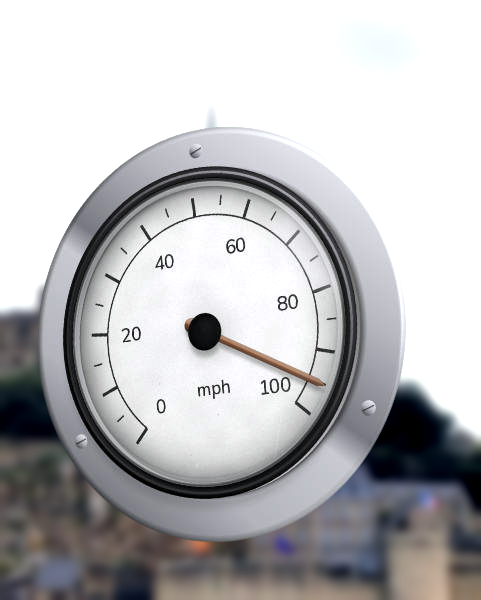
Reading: 95 mph
